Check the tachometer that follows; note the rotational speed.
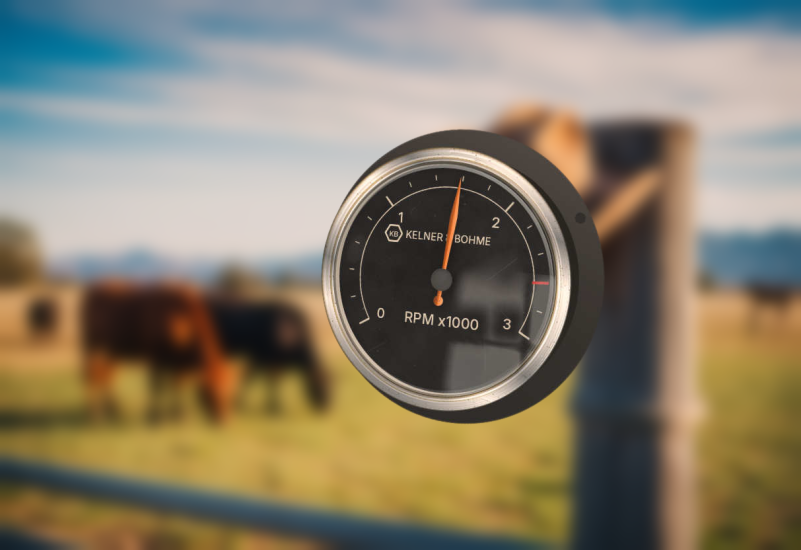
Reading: 1600 rpm
